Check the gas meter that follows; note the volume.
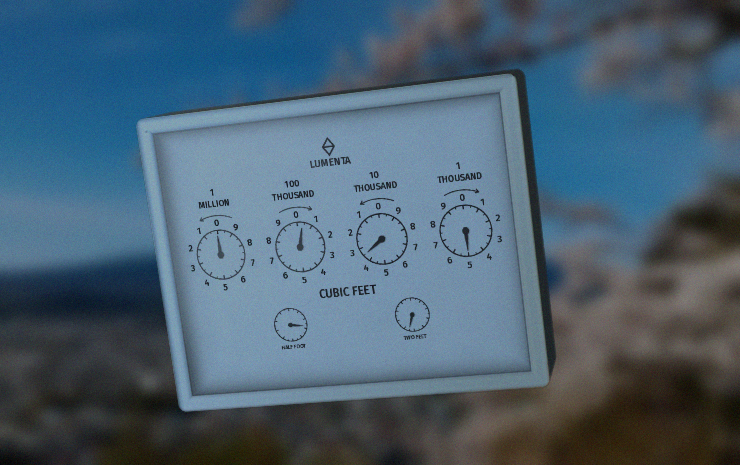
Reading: 3500 ft³
